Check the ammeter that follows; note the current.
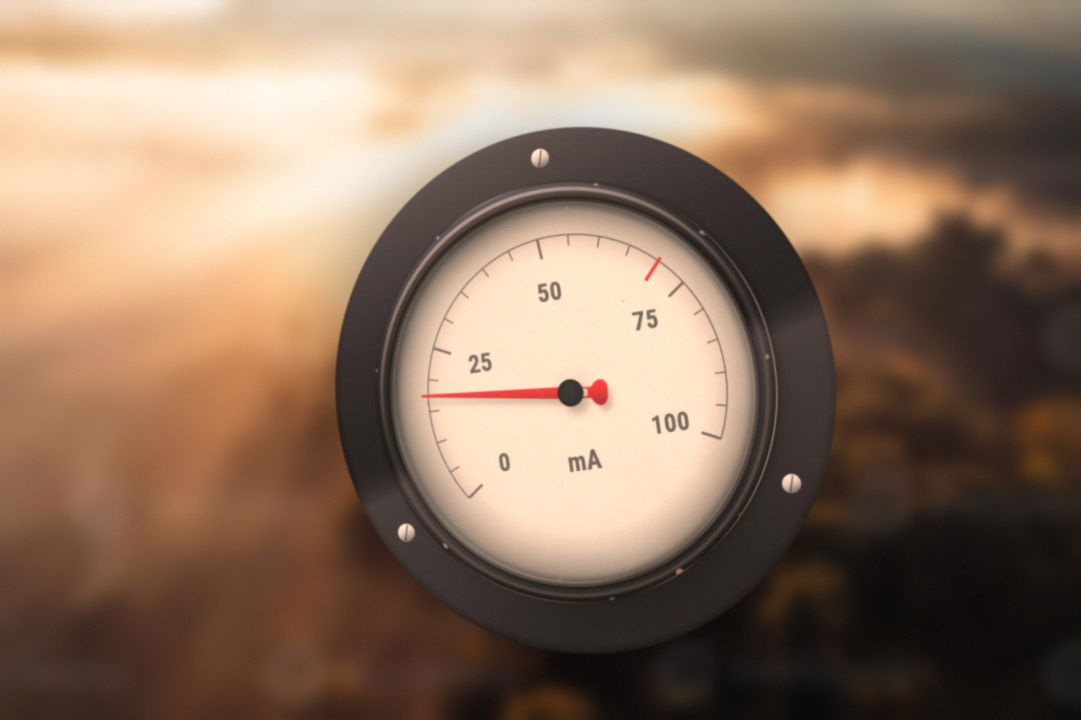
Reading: 17.5 mA
